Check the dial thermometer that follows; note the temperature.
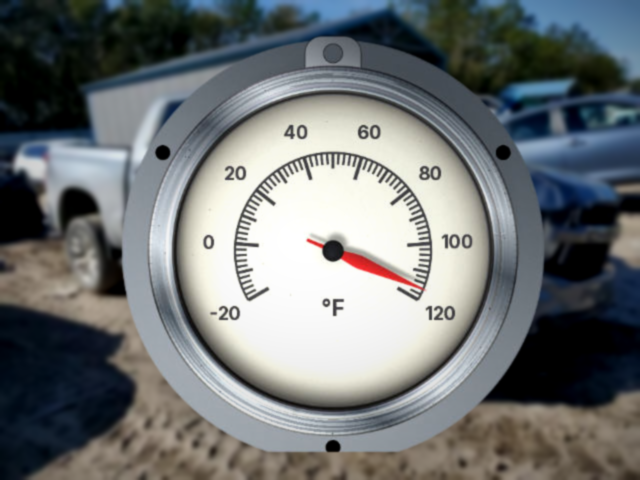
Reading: 116 °F
